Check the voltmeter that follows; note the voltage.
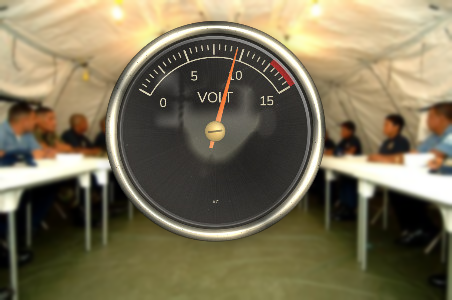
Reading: 9.5 V
